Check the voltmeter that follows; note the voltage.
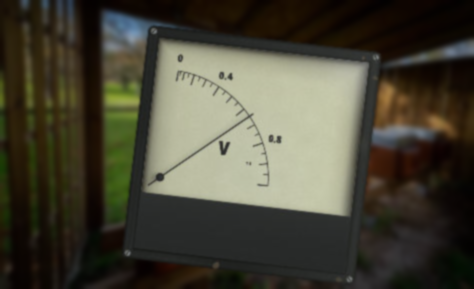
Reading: 0.65 V
